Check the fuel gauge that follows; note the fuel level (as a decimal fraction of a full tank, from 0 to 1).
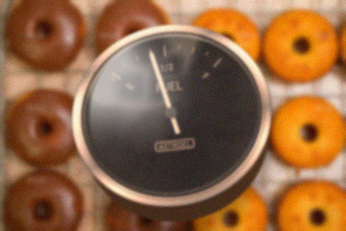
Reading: 0.375
